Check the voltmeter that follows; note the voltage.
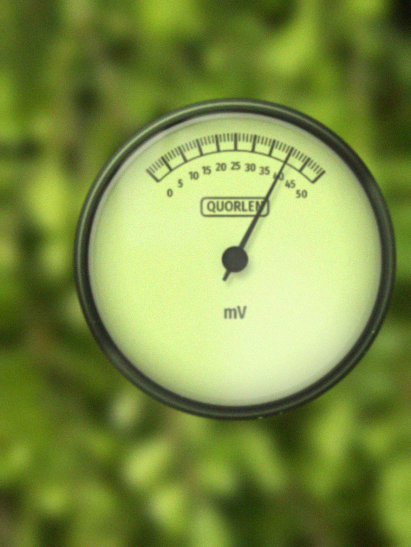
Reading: 40 mV
